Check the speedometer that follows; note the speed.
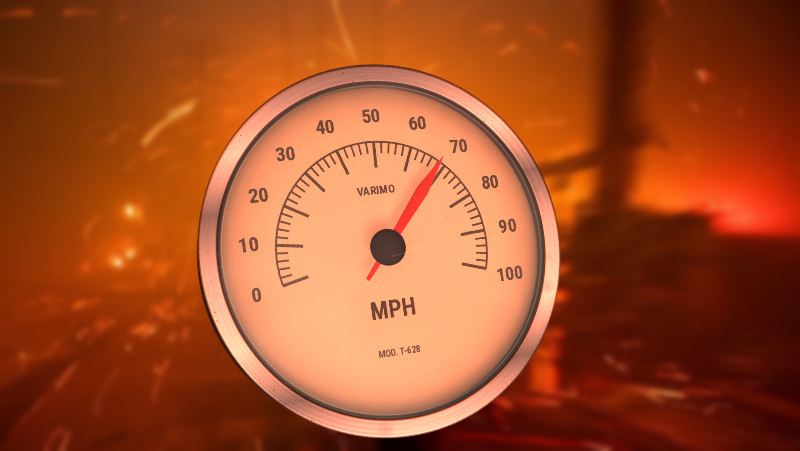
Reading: 68 mph
